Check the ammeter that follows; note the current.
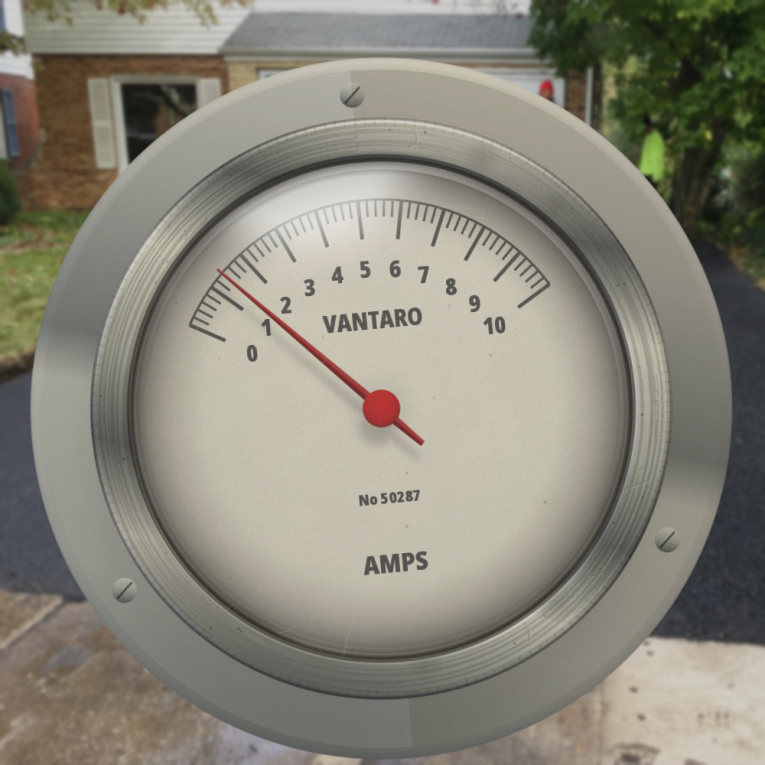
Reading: 1.4 A
